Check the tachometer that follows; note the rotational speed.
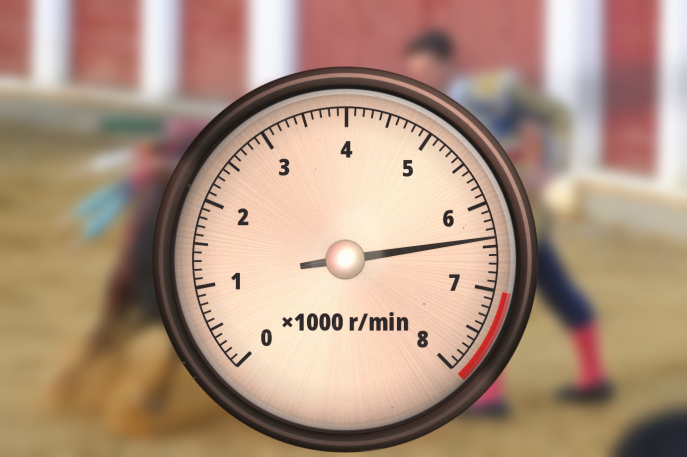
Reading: 6400 rpm
